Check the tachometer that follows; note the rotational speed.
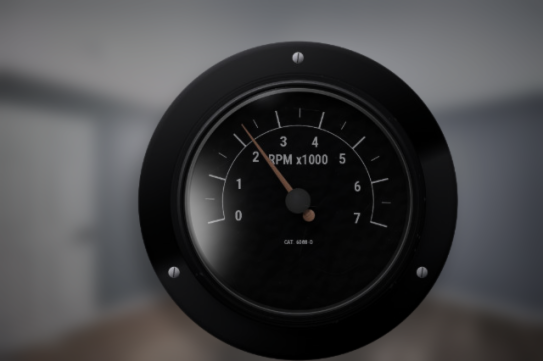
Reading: 2250 rpm
